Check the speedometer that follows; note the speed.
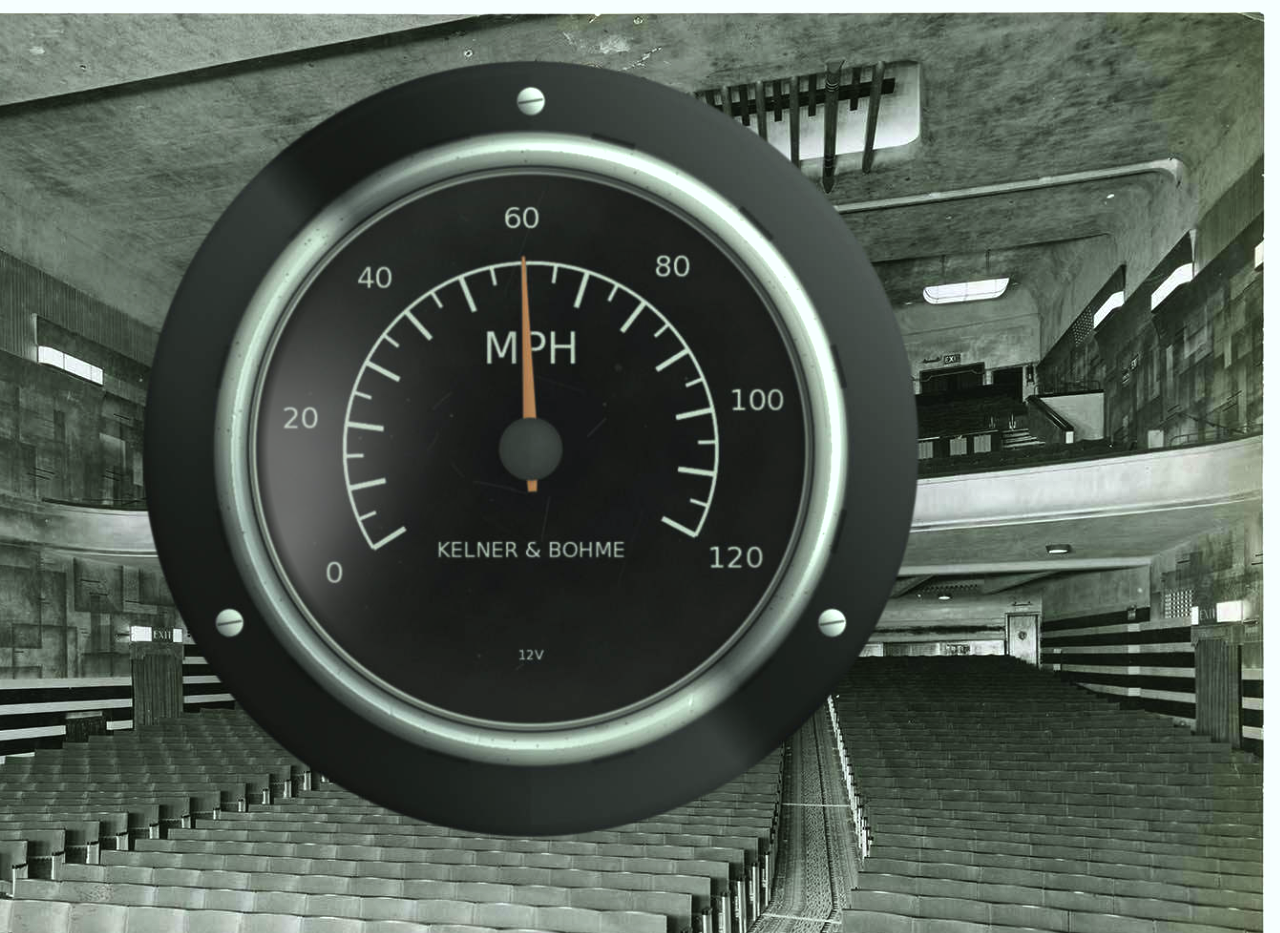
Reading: 60 mph
